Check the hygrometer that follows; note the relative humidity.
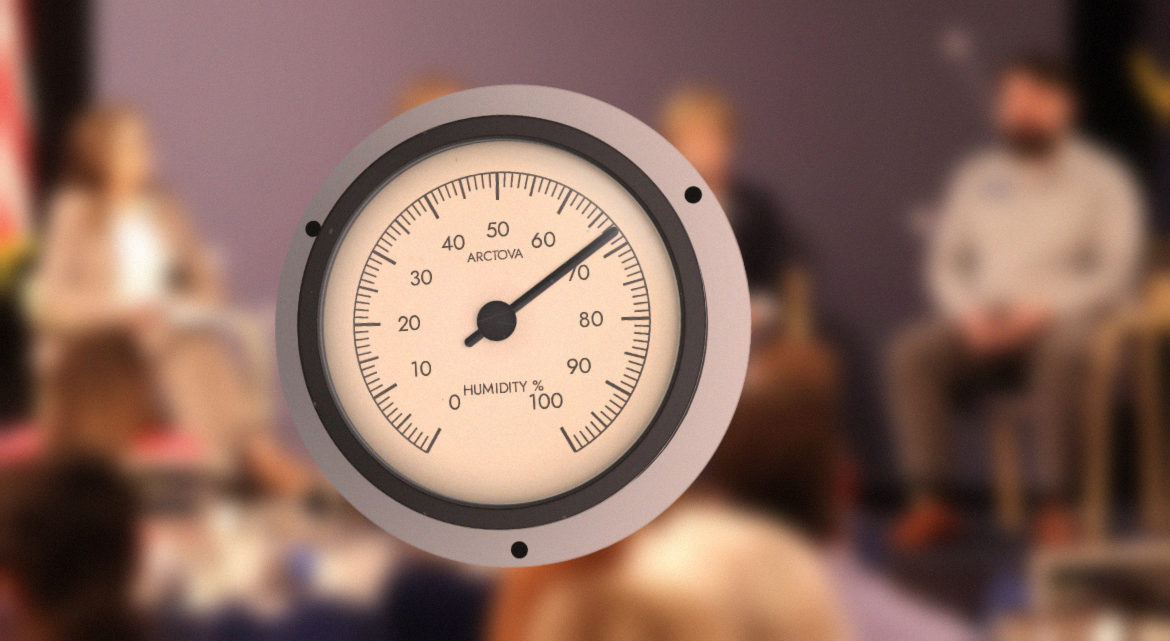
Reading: 68 %
